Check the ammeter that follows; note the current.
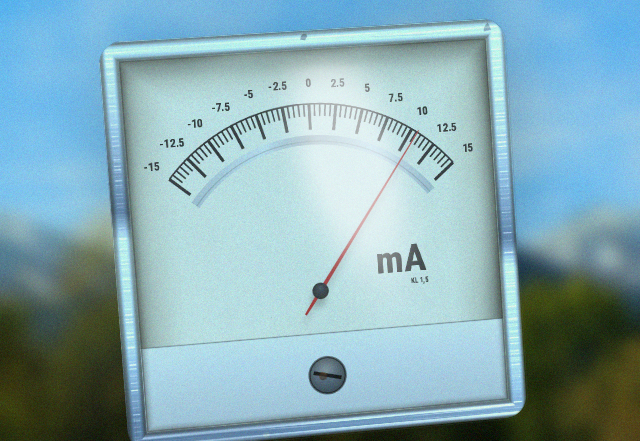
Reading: 10.5 mA
